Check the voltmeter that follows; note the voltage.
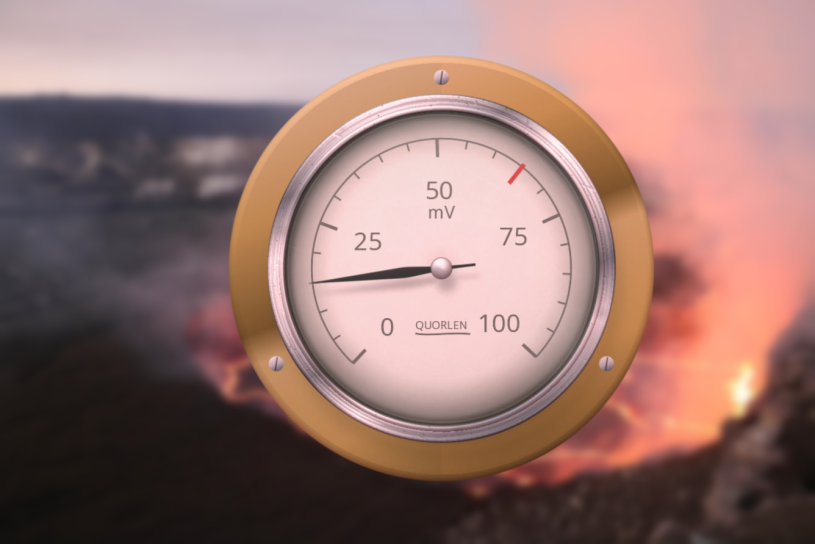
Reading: 15 mV
